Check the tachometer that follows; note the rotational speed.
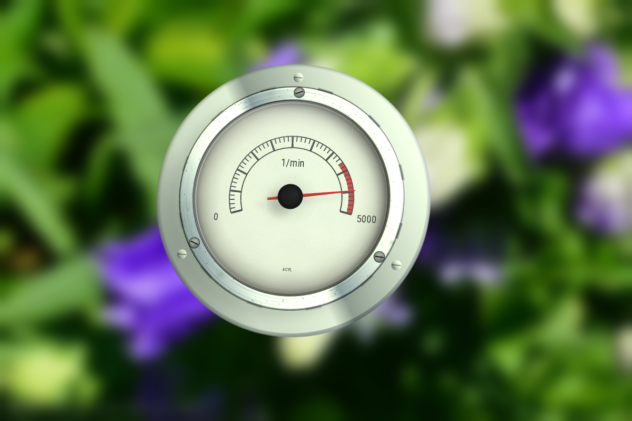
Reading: 4500 rpm
